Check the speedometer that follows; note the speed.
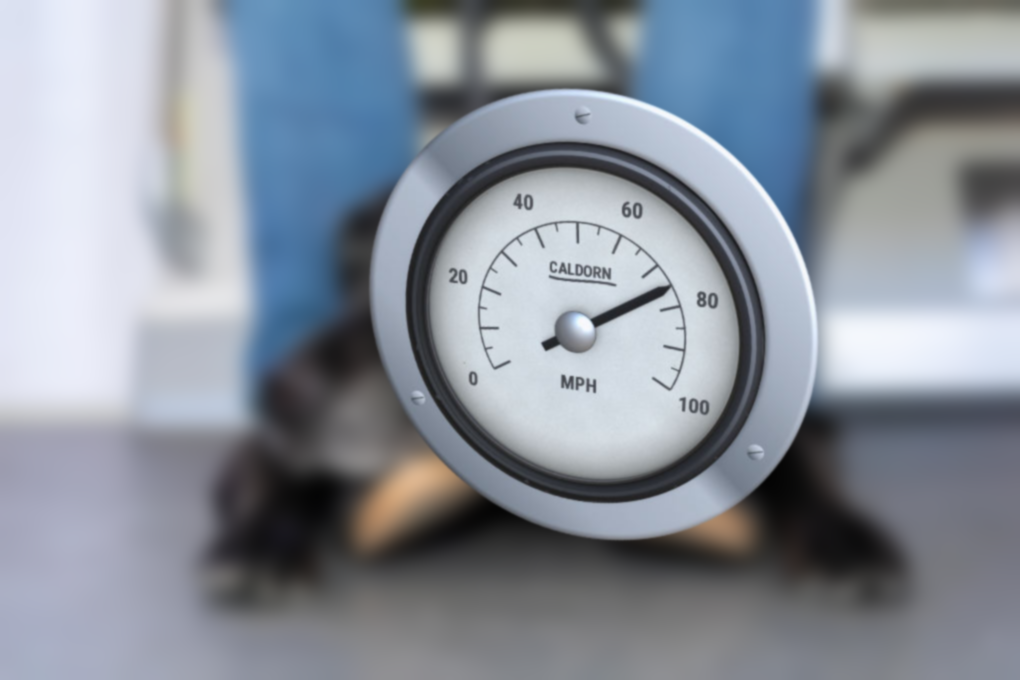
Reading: 75 mph
